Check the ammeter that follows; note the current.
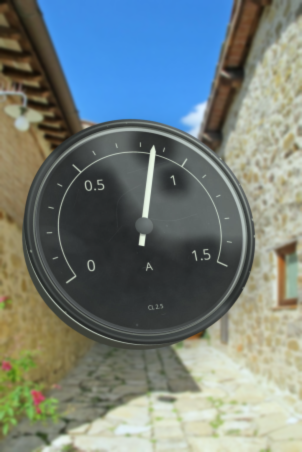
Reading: 0.85 A
